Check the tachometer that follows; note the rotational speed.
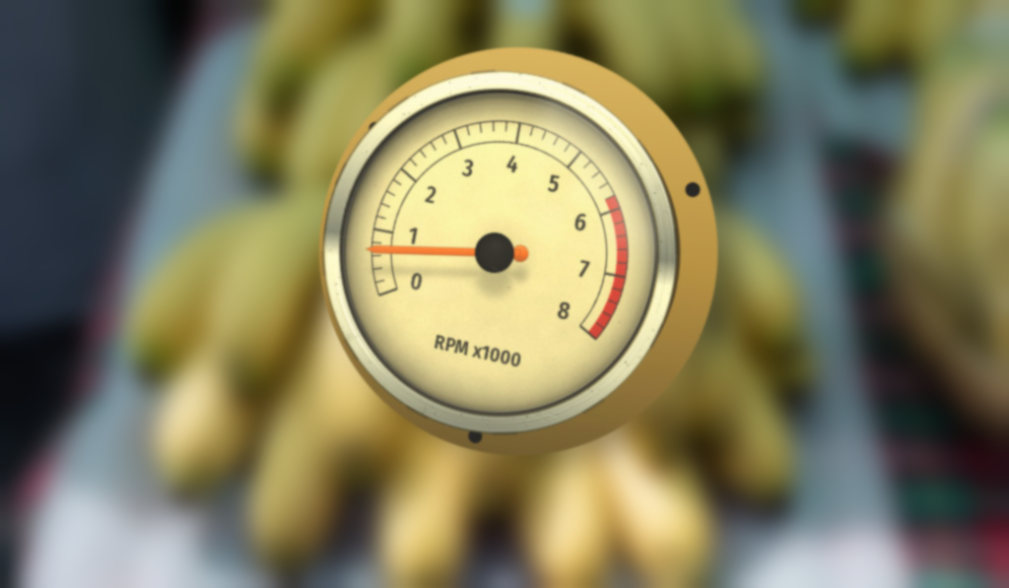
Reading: 700 rpm
